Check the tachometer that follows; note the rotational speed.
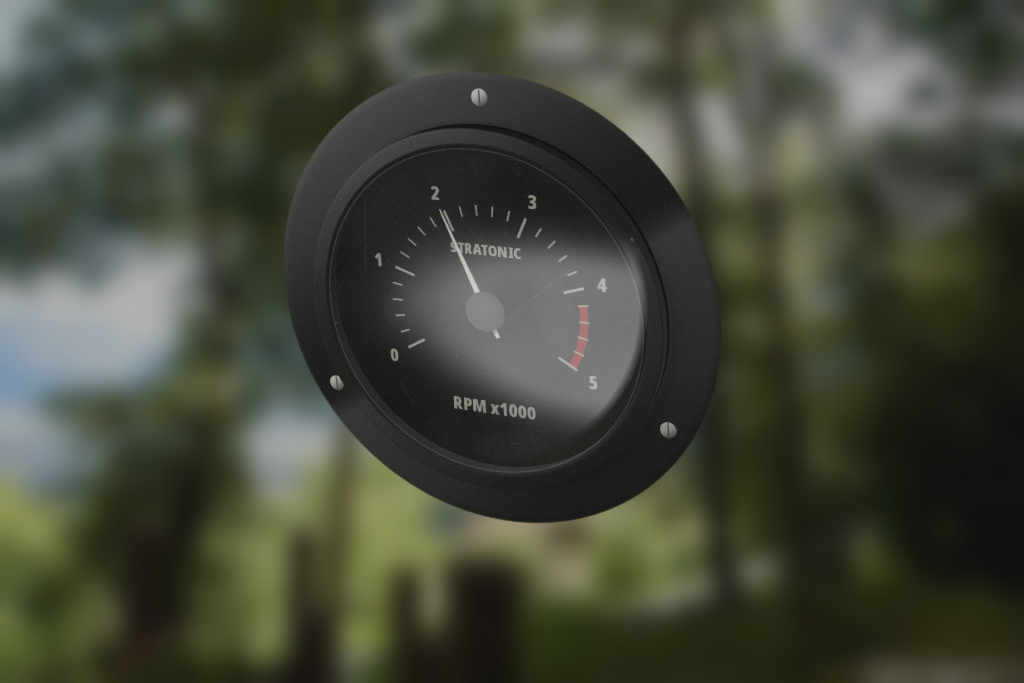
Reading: 2000 rpm
